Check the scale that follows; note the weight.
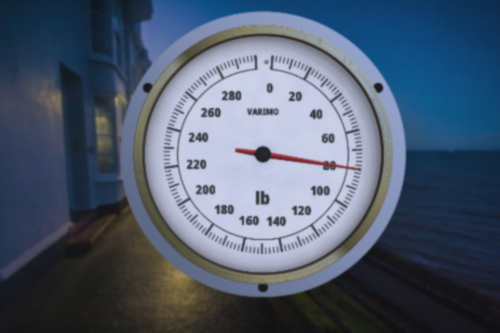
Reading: 80 lb
